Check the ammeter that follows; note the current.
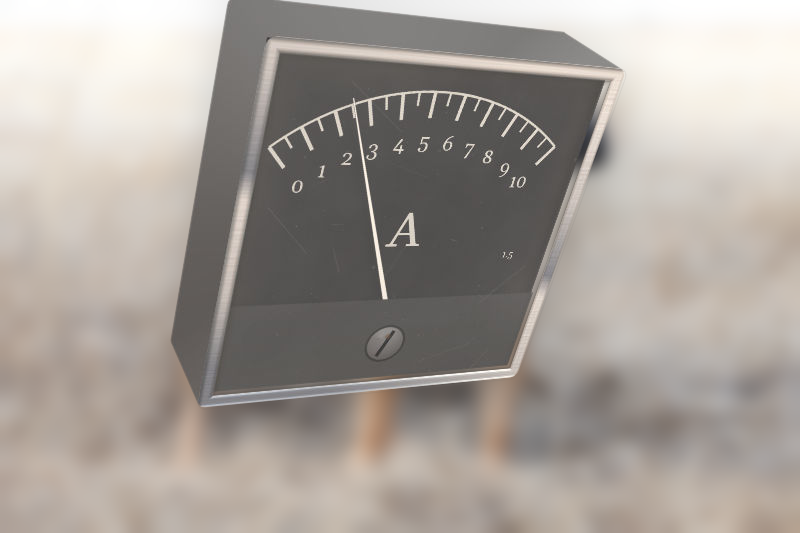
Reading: 2.5 A
